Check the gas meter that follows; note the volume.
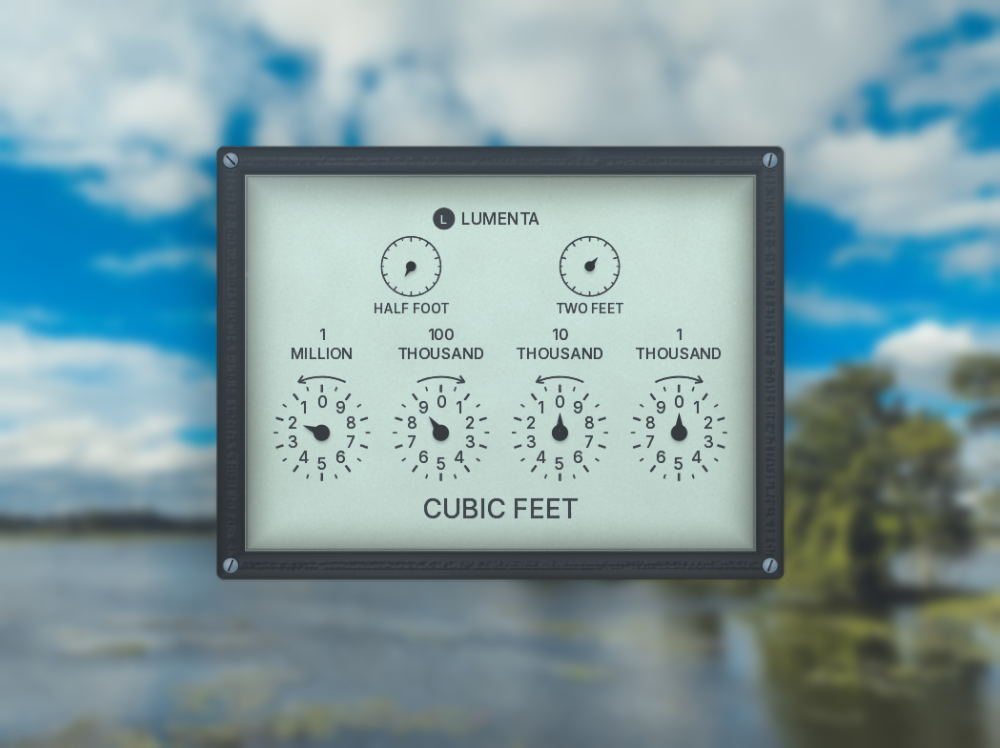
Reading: 190000 ft³
